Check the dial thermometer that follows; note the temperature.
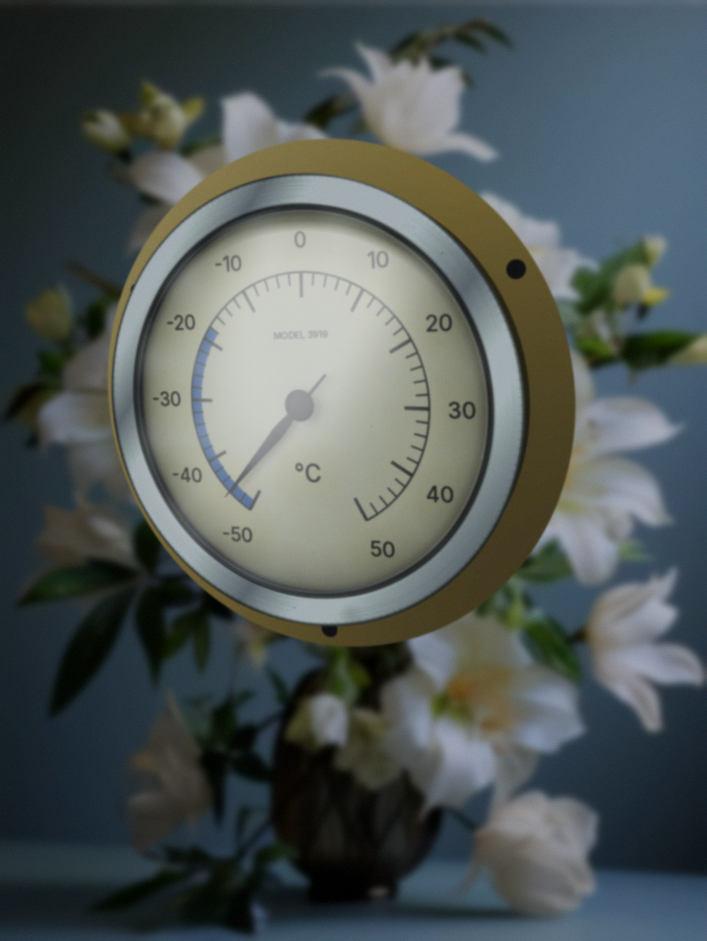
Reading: -46 °C
